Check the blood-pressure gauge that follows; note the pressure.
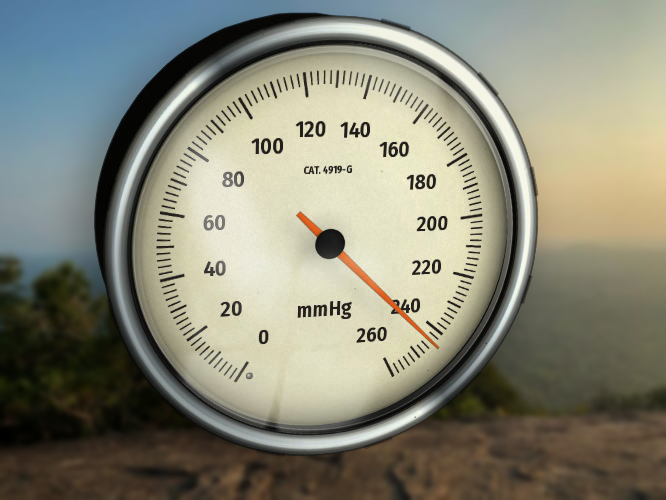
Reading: 244 mmHg
